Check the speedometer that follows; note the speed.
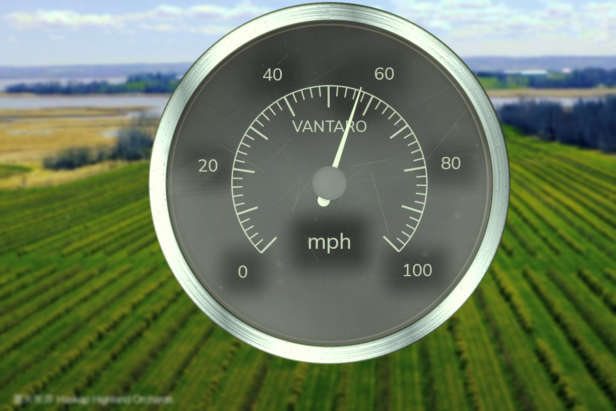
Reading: 57 mph
